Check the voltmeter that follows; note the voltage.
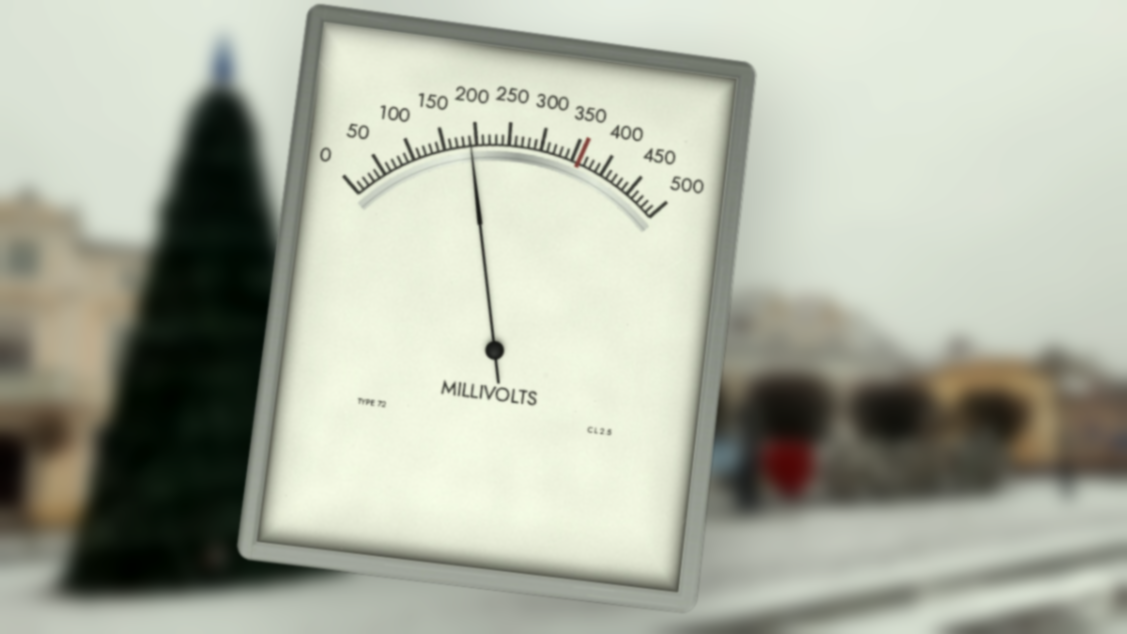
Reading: 190 mV
